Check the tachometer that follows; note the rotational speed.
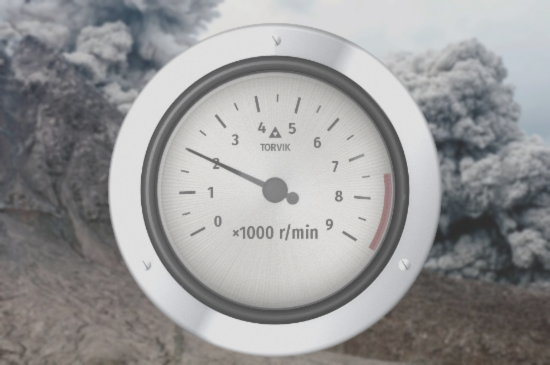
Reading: 2000 rpm
